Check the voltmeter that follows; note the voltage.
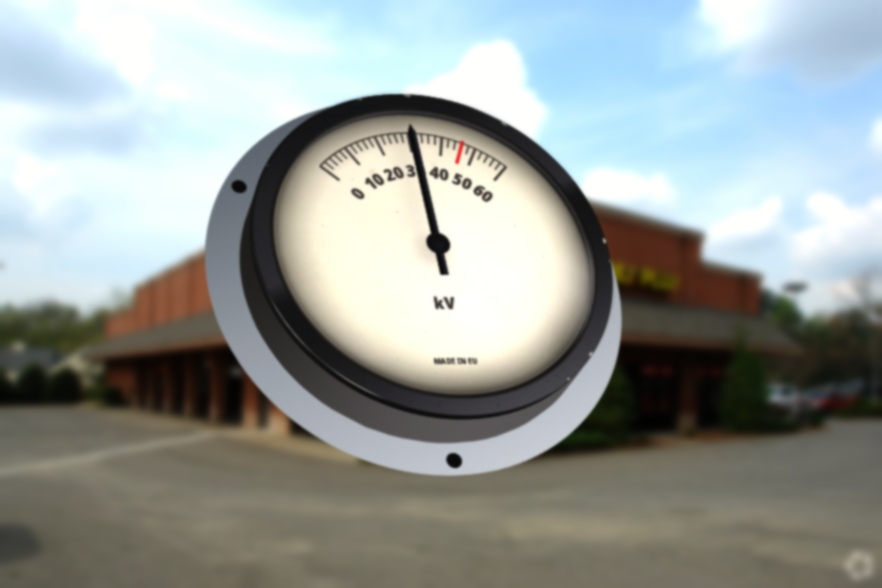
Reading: 30 kV
